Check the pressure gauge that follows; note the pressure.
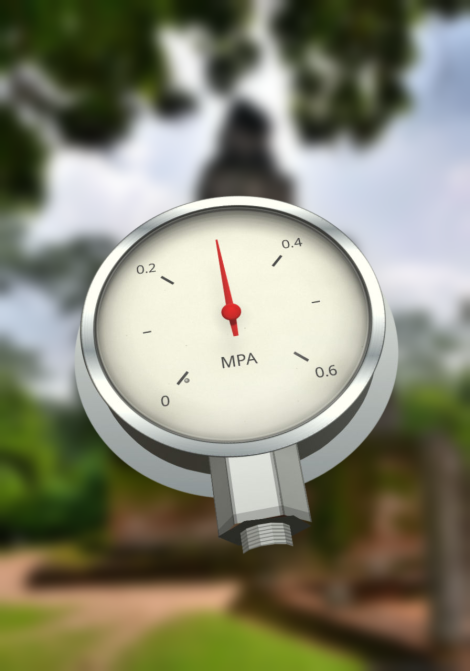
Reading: 0.3 MPa
